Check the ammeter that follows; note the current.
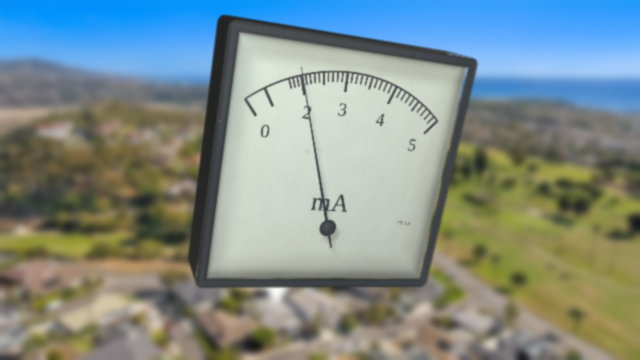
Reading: 2 mA
